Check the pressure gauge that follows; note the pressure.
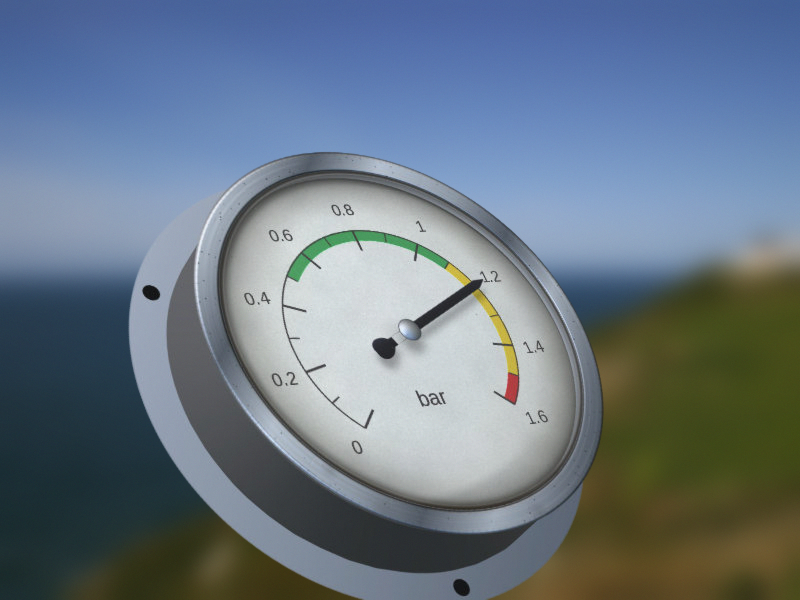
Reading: 1.2 bar
